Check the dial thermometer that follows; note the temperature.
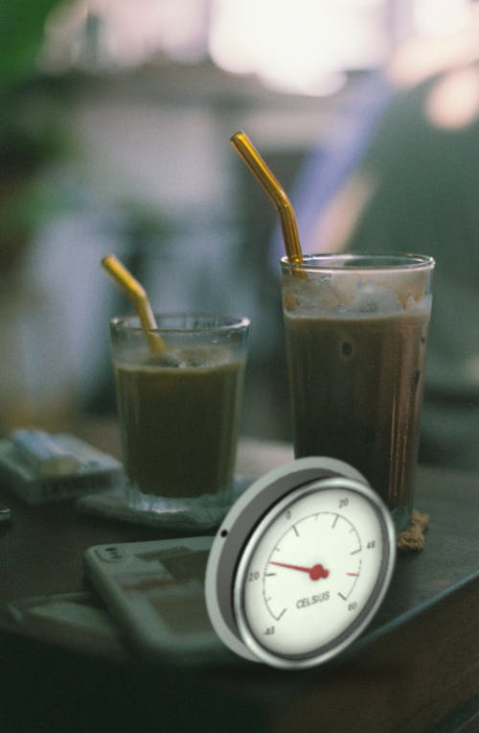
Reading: -15 °C
